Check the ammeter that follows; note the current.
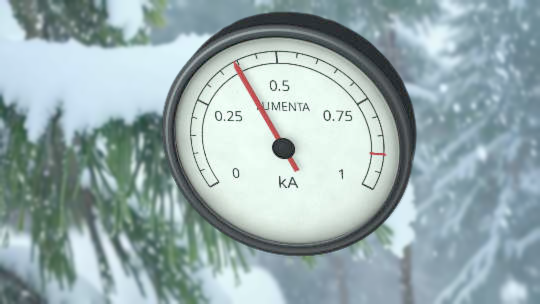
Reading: 0.4 kA
